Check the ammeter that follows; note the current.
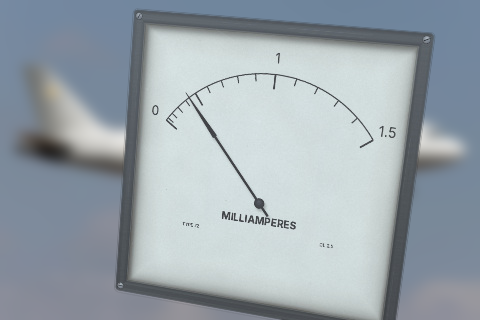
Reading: 0.45 mA
